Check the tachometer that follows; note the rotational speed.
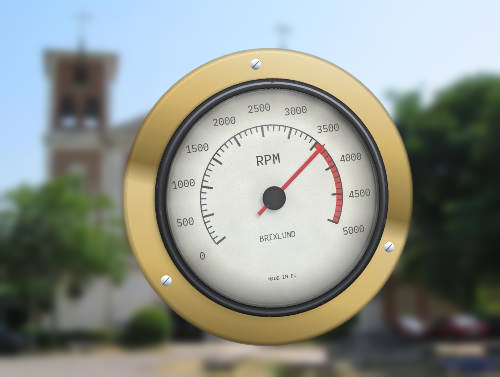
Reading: 3600 rpm
